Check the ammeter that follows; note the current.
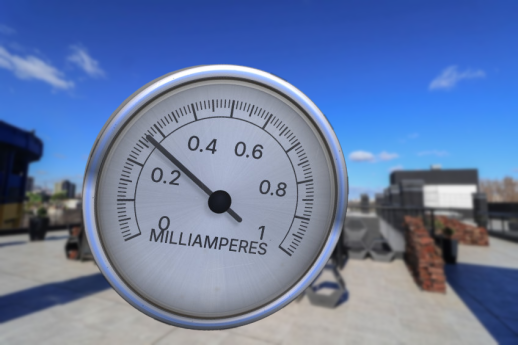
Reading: 0.27 mA
